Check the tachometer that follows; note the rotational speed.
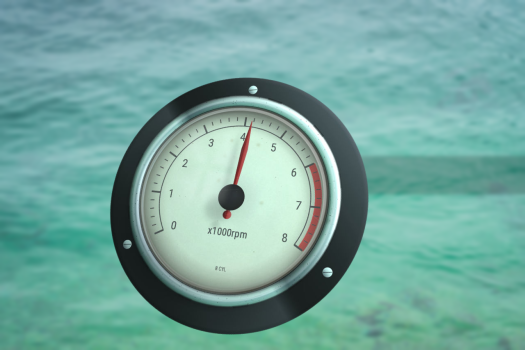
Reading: 4200 rpm
